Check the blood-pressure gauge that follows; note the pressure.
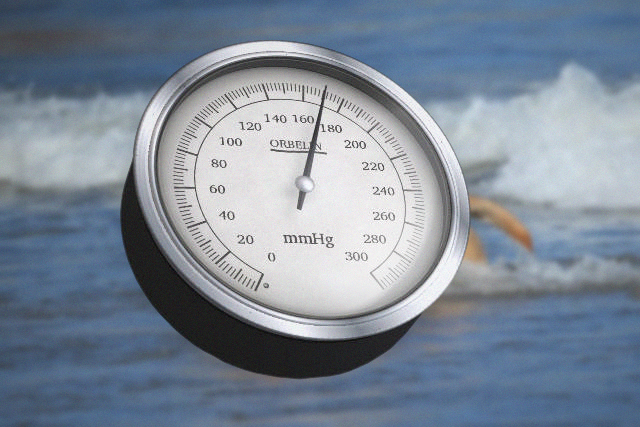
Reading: 170 mmHg
